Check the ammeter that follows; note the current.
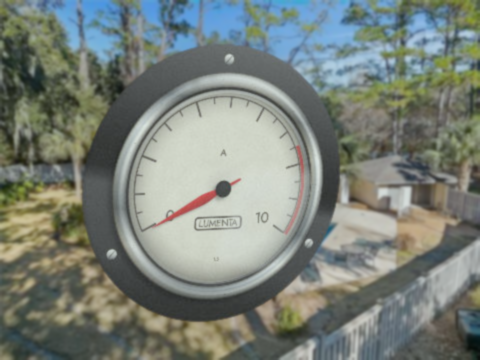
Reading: 0 A
